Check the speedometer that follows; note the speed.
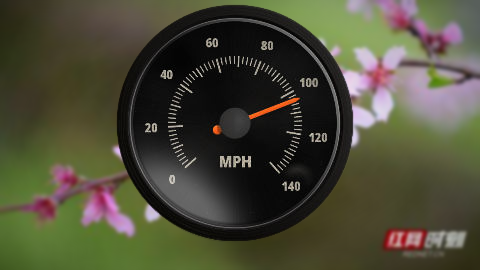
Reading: 104 mph
